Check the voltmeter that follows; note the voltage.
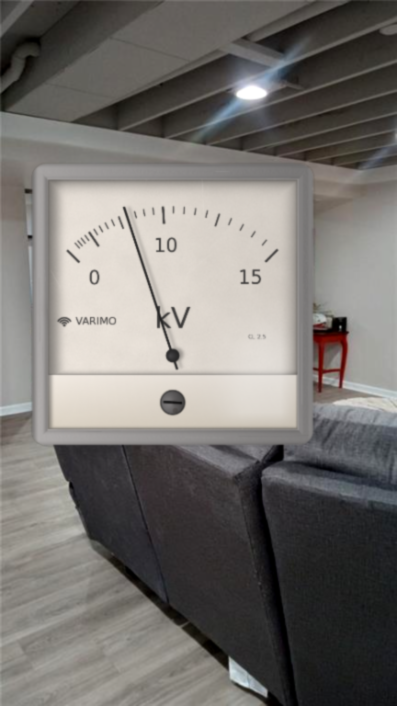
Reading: 8 kV
